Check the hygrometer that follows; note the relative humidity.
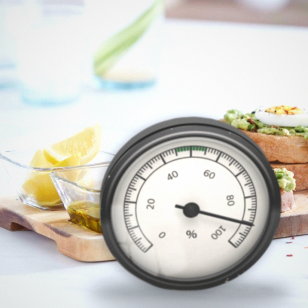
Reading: 90 %
